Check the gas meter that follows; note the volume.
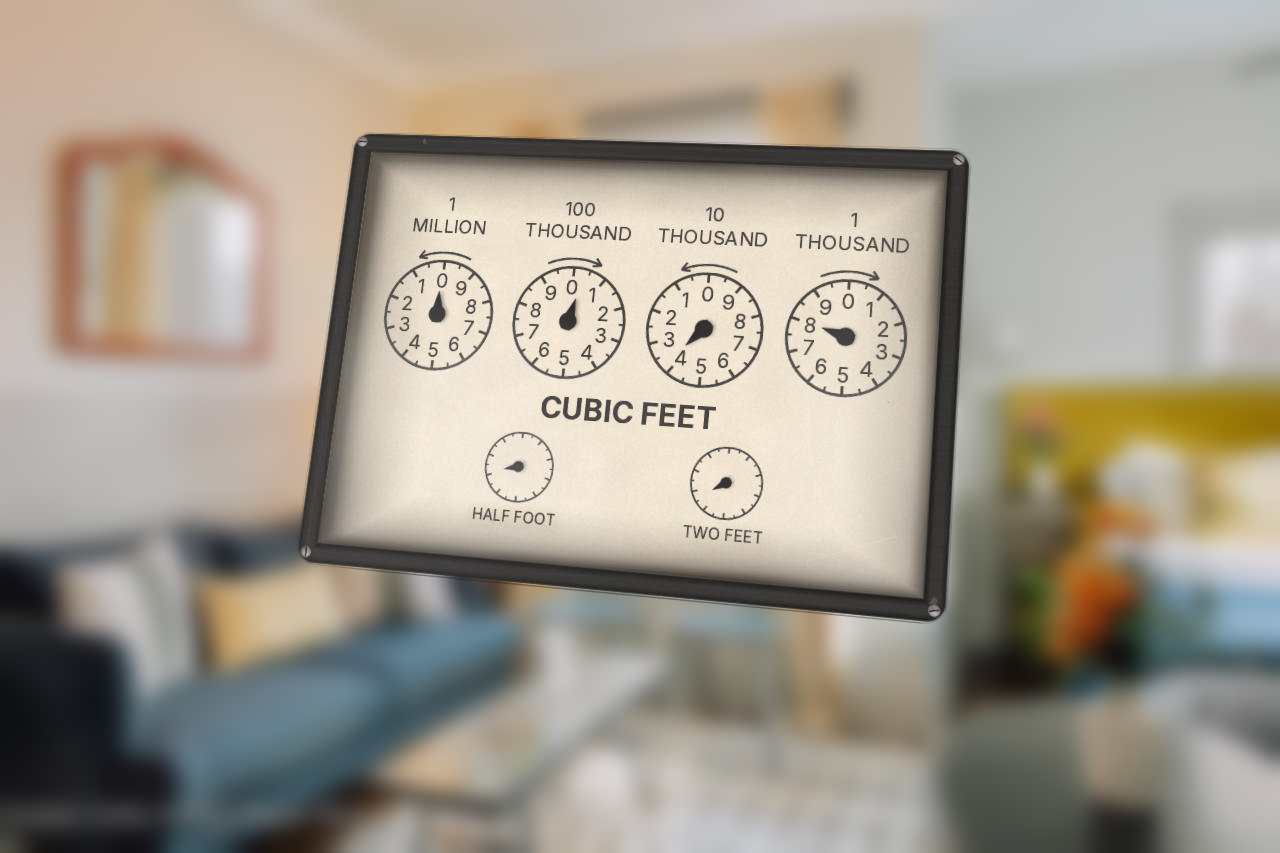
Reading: 3800 ft³
